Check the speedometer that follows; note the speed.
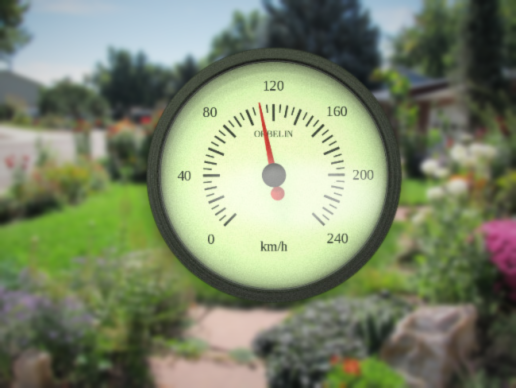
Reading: 110 km/h
